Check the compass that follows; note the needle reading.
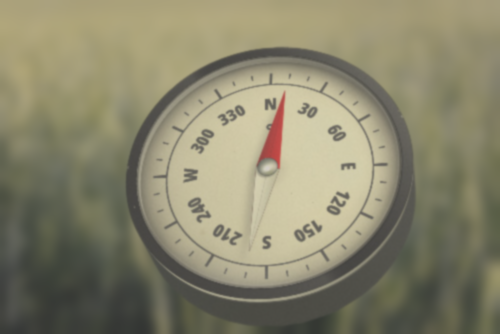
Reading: 10 °
